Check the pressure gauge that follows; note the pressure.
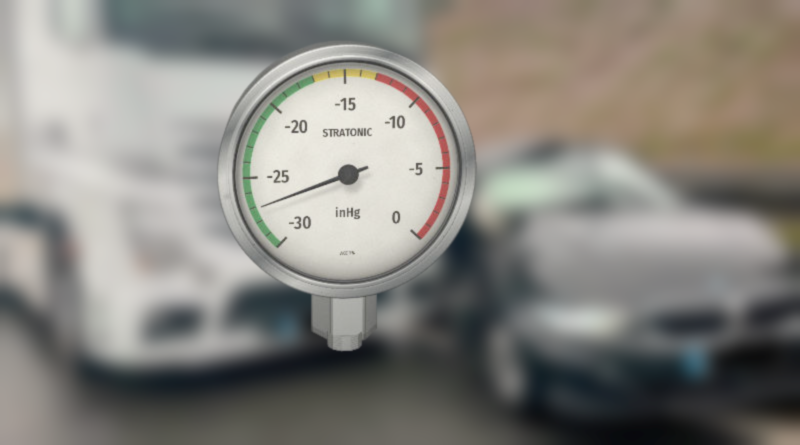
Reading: -27 inHg
